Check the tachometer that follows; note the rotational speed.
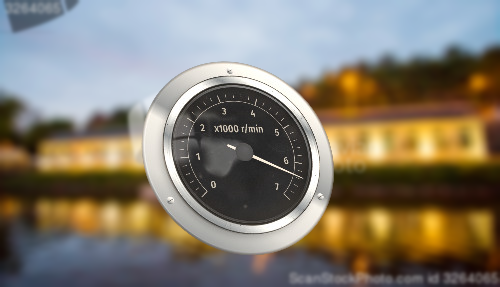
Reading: 6400 rpm
